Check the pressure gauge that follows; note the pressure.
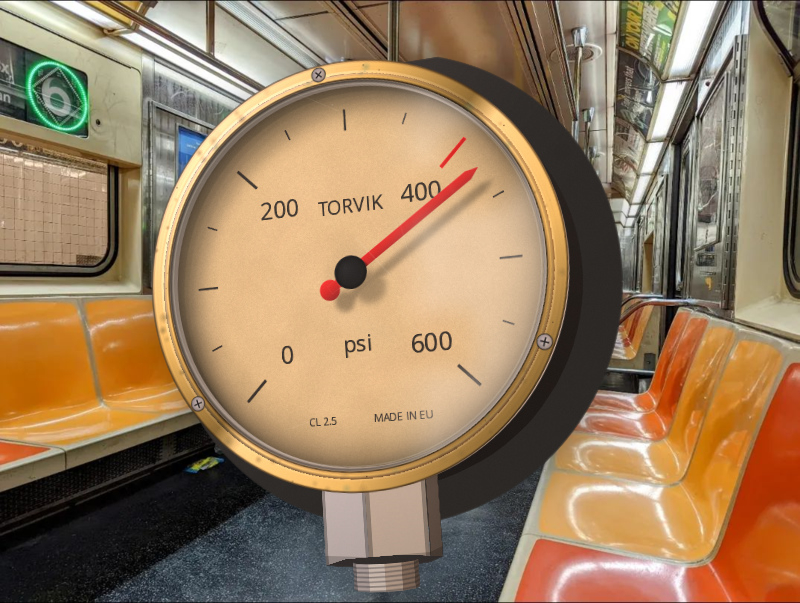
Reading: 425 psi
